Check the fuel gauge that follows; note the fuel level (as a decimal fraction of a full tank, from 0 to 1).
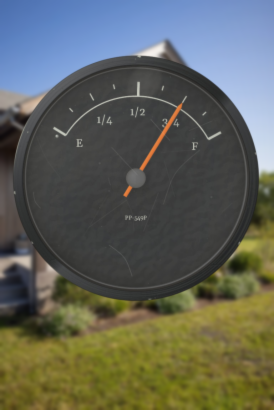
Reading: 0.75
